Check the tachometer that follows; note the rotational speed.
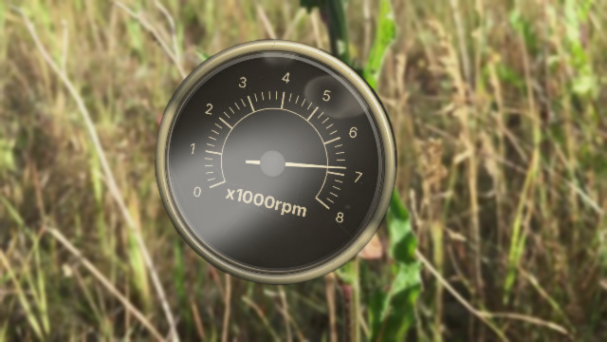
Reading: 6800 rpm
